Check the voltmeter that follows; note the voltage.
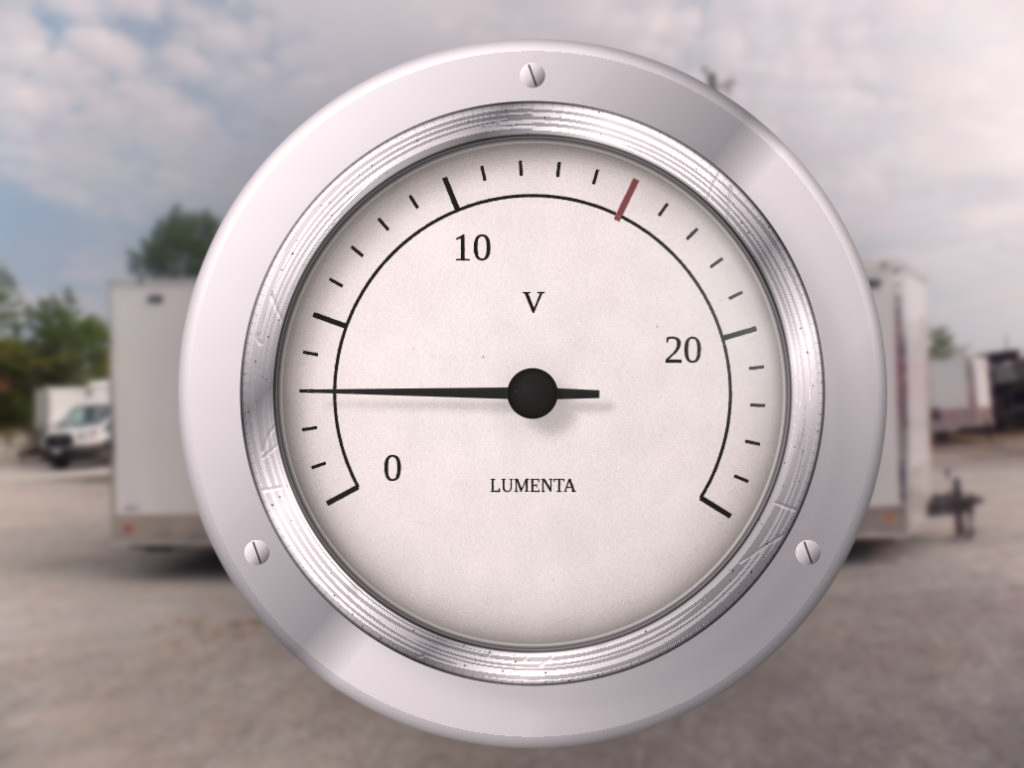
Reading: 3 V
